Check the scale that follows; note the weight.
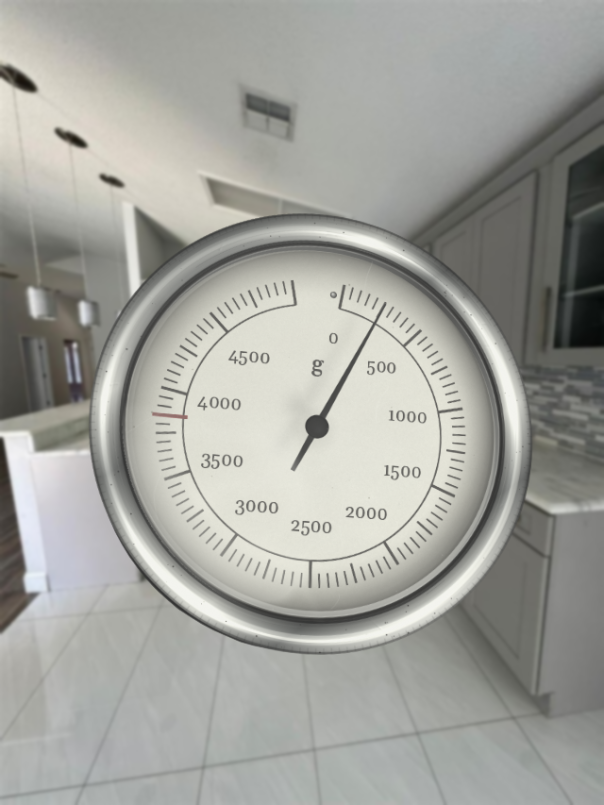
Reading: 250 g
